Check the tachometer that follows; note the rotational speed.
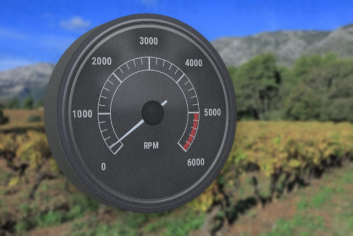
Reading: 200 rpm
